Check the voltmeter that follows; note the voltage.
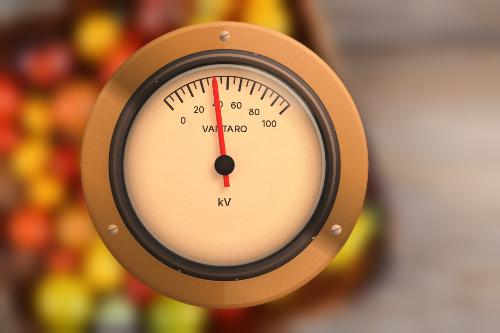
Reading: 40 kV
